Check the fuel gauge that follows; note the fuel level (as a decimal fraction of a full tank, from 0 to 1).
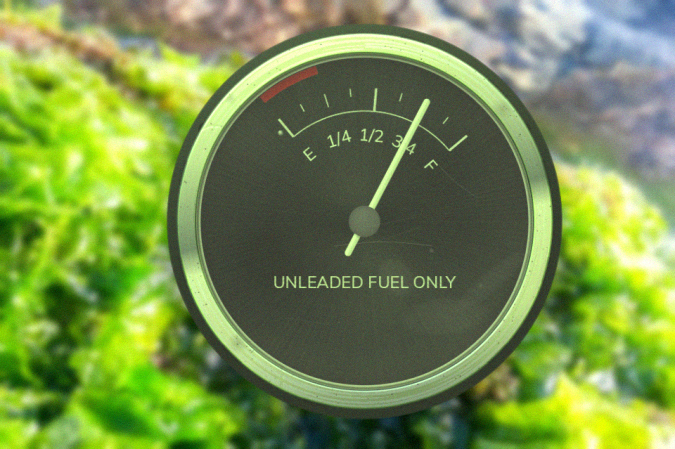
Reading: 0.75
